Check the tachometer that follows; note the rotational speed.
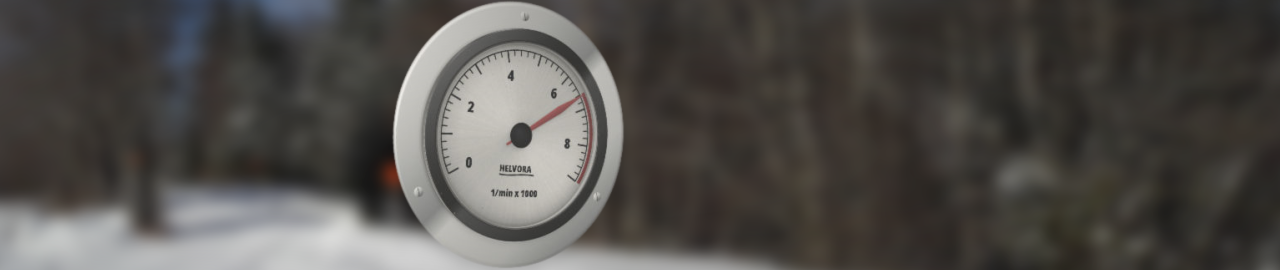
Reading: 6600 rpm
